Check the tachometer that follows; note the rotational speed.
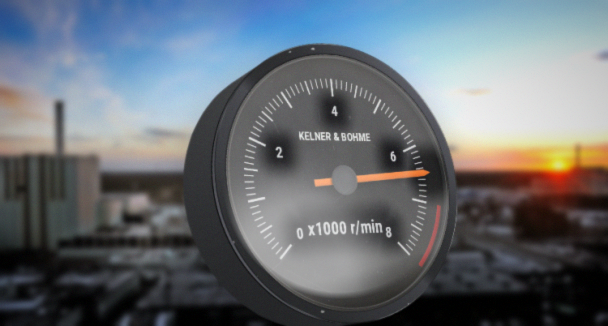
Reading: 6500 rpm
